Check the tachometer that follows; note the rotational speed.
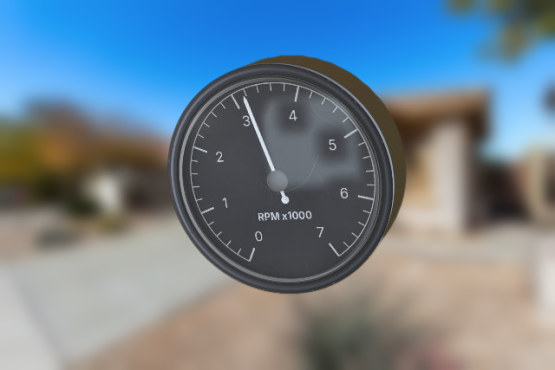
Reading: 3200 rpm
